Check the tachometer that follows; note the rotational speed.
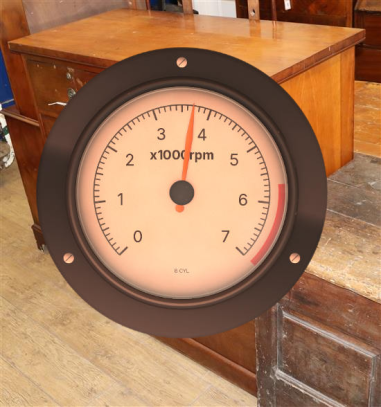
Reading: 3700 rpm
